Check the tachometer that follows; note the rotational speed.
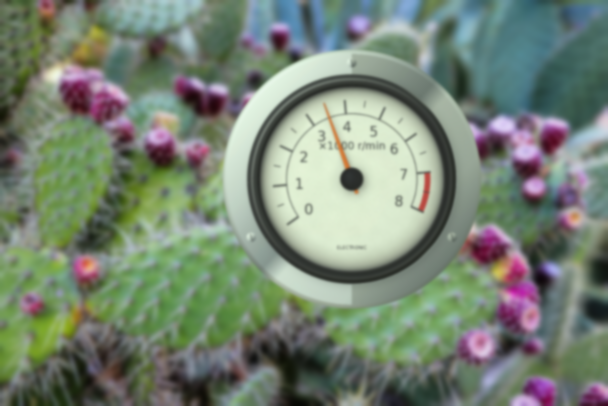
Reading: 3500 rpm
